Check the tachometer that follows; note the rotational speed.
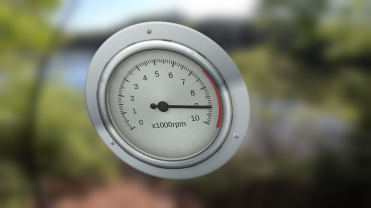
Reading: 9000 rpm
